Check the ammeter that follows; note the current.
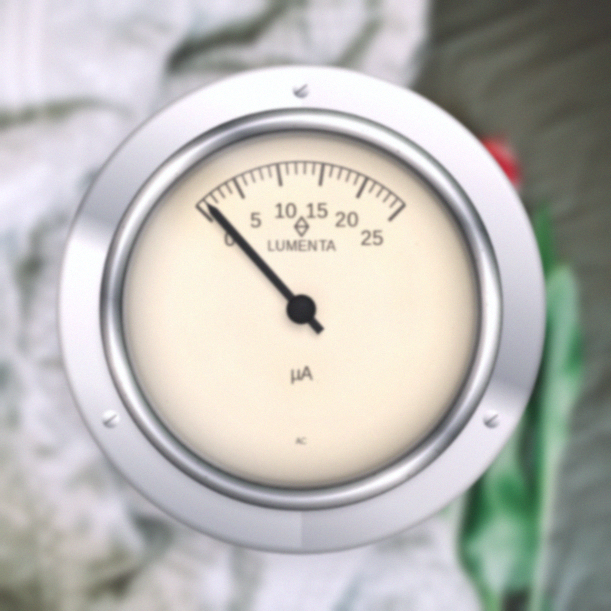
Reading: 1 µA
